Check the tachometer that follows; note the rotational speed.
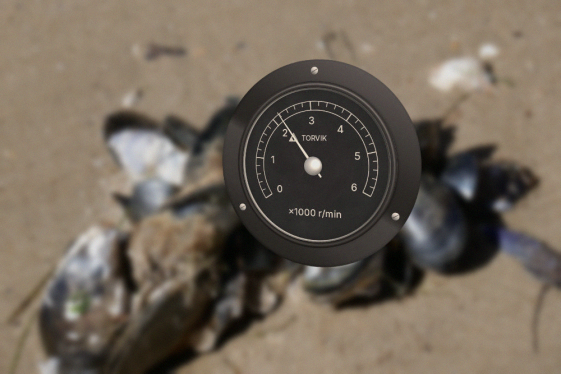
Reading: 2200 rpm
